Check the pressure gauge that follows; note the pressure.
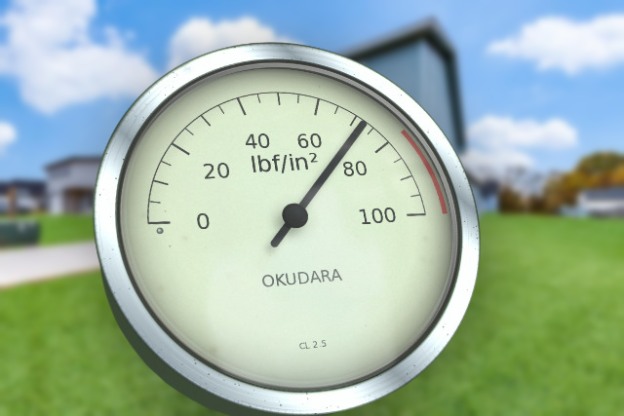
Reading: 72.5 psi
